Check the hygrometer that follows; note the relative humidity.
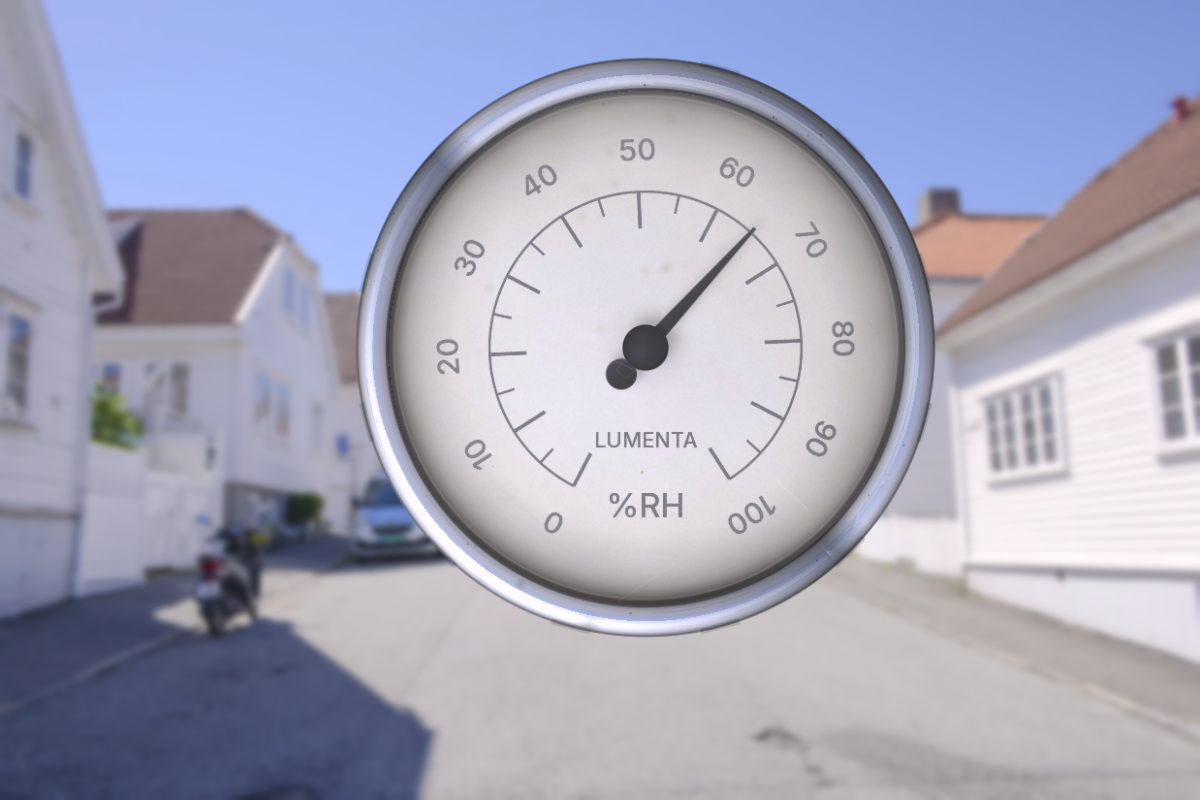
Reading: 65 %
